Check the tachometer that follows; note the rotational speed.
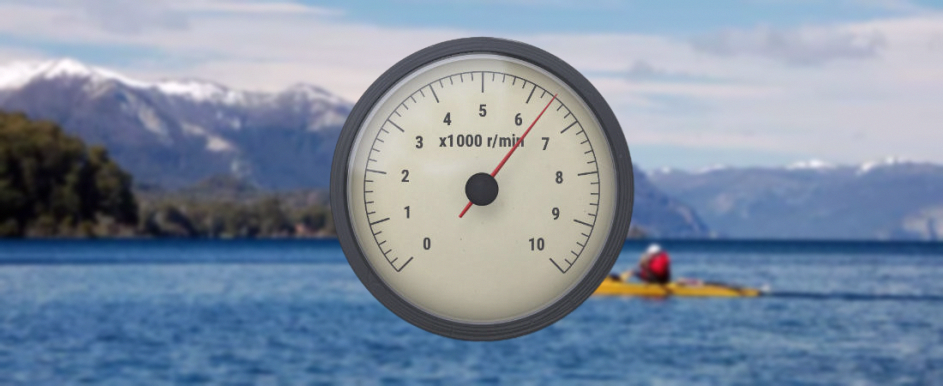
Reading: 6400 rpm
